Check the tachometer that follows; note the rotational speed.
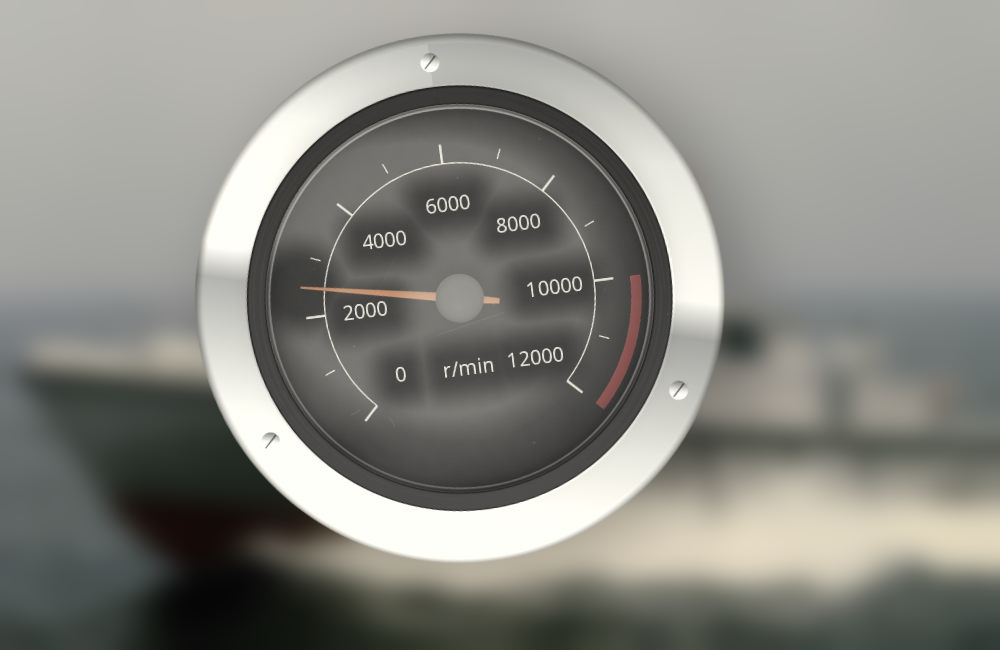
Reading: 2500 rpm
